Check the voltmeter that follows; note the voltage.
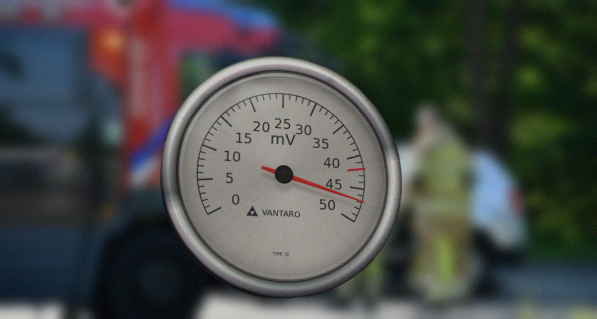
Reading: 47 mV
